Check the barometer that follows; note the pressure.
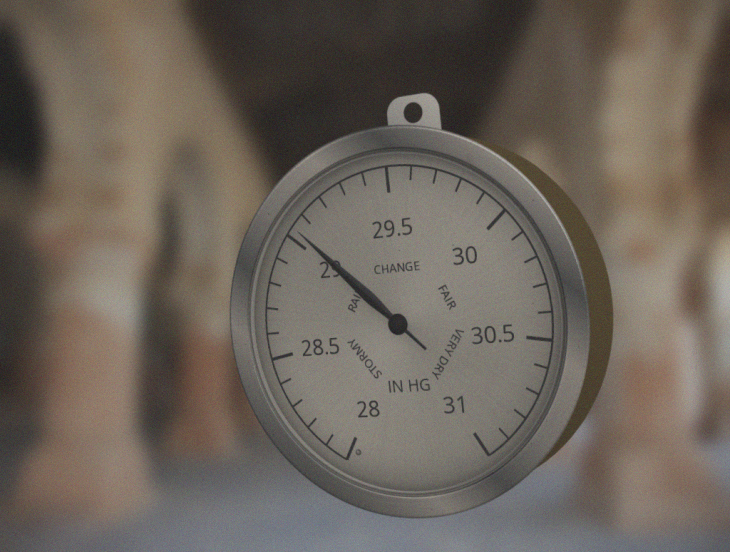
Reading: 29.05 inHg
